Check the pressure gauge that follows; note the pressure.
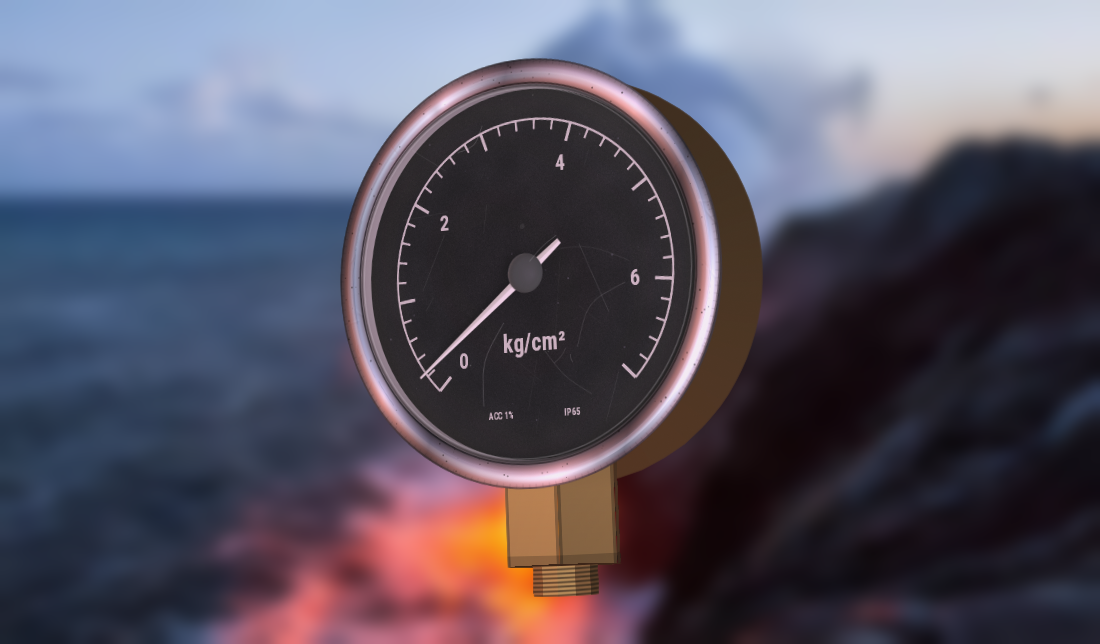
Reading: 0.2 kg/cm²
